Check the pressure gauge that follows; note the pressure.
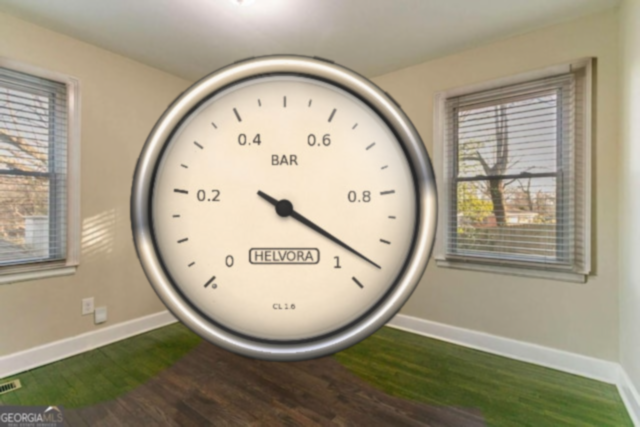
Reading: 0.95 bar
